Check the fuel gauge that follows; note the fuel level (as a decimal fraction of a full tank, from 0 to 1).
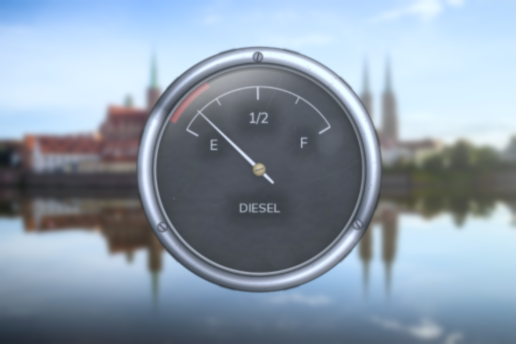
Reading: 0.125
